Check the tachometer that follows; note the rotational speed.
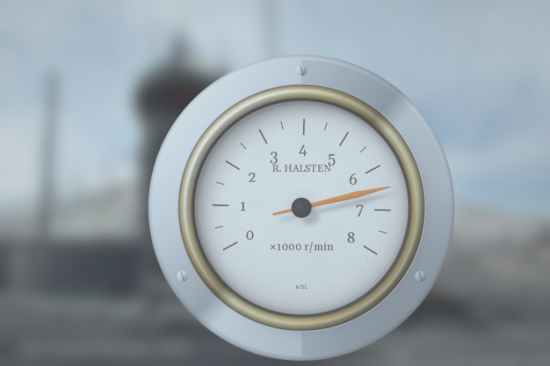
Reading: 6500 rpm
